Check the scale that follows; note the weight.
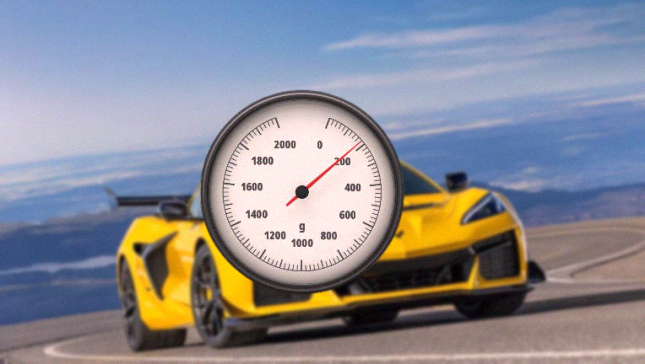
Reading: 180 g
